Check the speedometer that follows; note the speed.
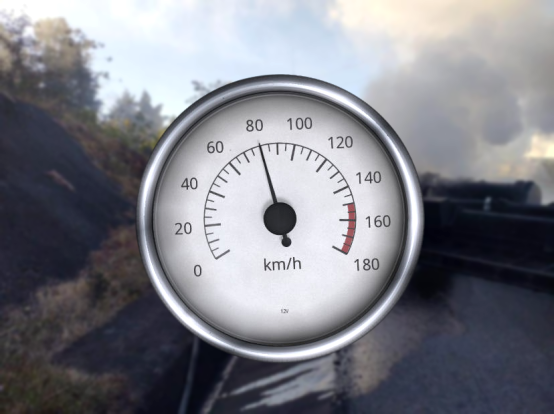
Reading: 80 km/h
